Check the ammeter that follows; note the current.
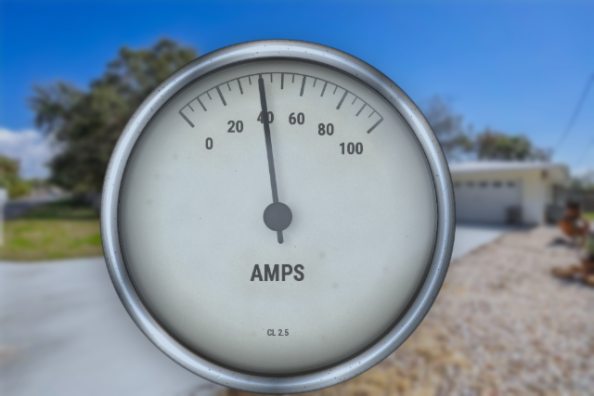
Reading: 40 A
